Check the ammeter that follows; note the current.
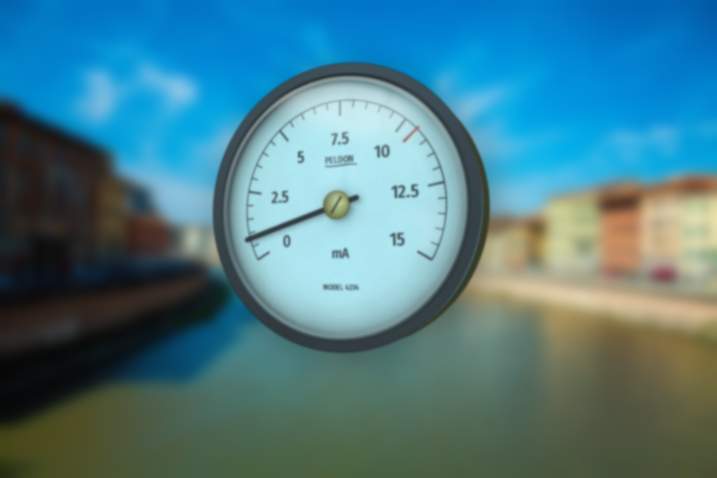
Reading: 0.75 mA
